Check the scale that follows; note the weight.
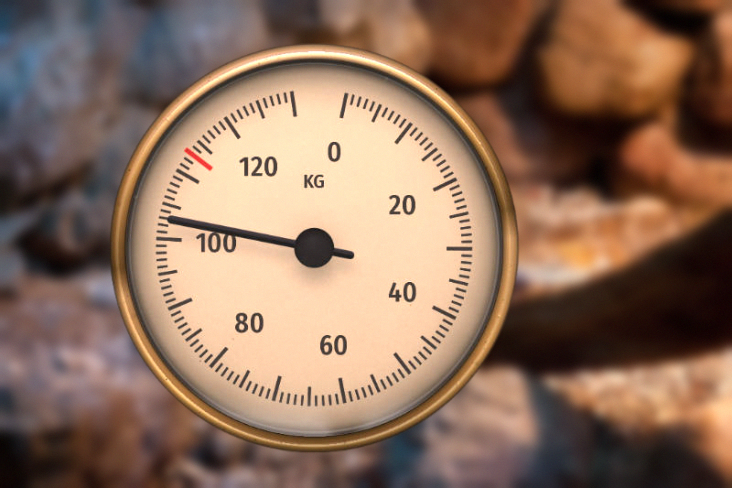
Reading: 103 kg
